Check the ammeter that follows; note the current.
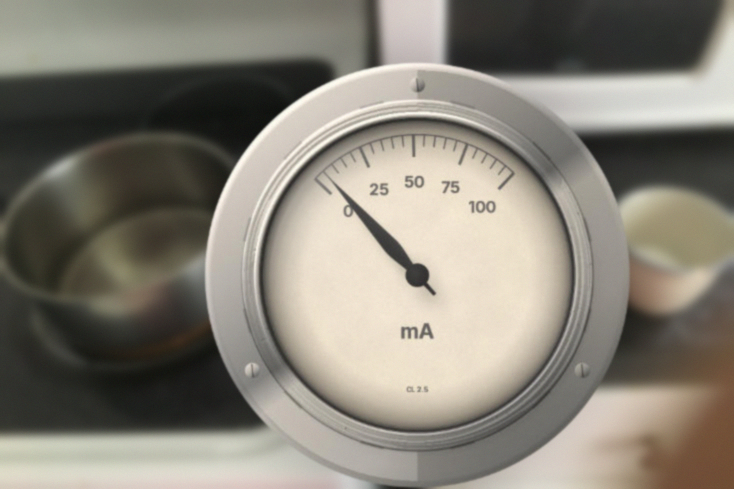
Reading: 5 mA
